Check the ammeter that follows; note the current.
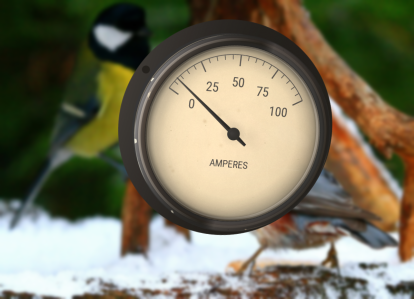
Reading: 7.5 A
